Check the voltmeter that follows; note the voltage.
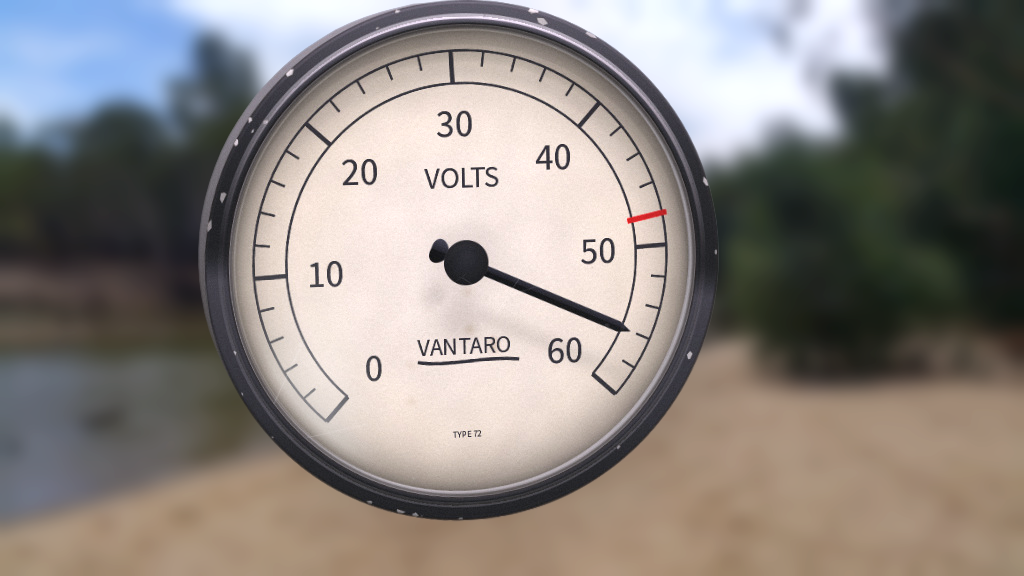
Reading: 56 V
